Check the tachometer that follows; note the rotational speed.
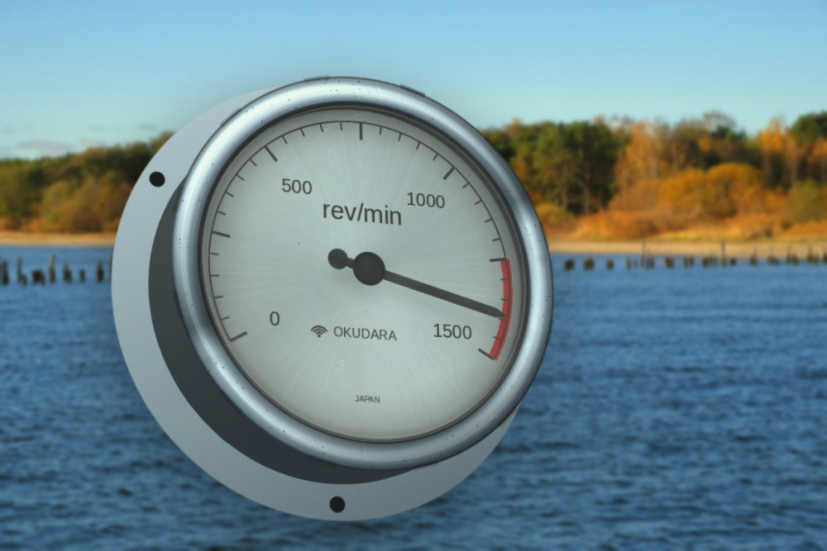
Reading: 1400 rpm
